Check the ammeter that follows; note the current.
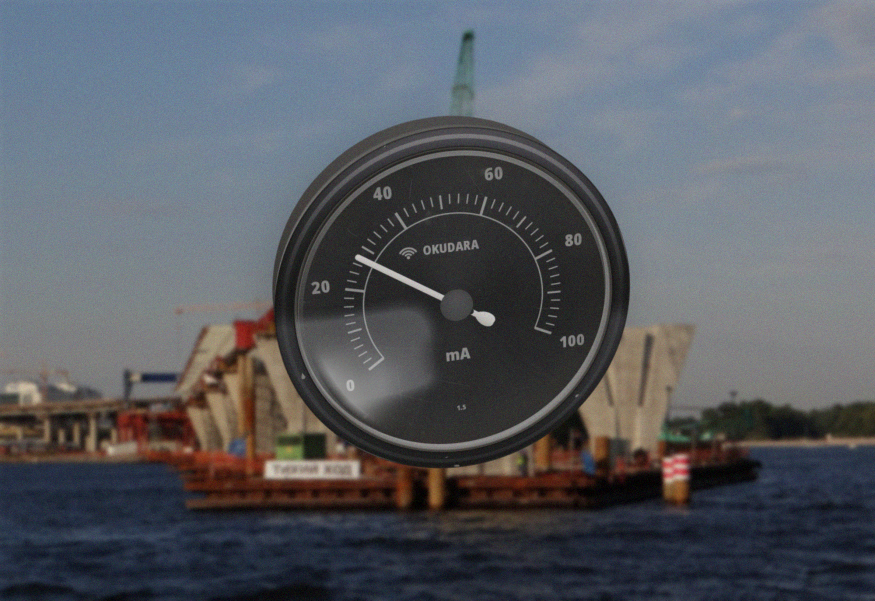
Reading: 28 mA
